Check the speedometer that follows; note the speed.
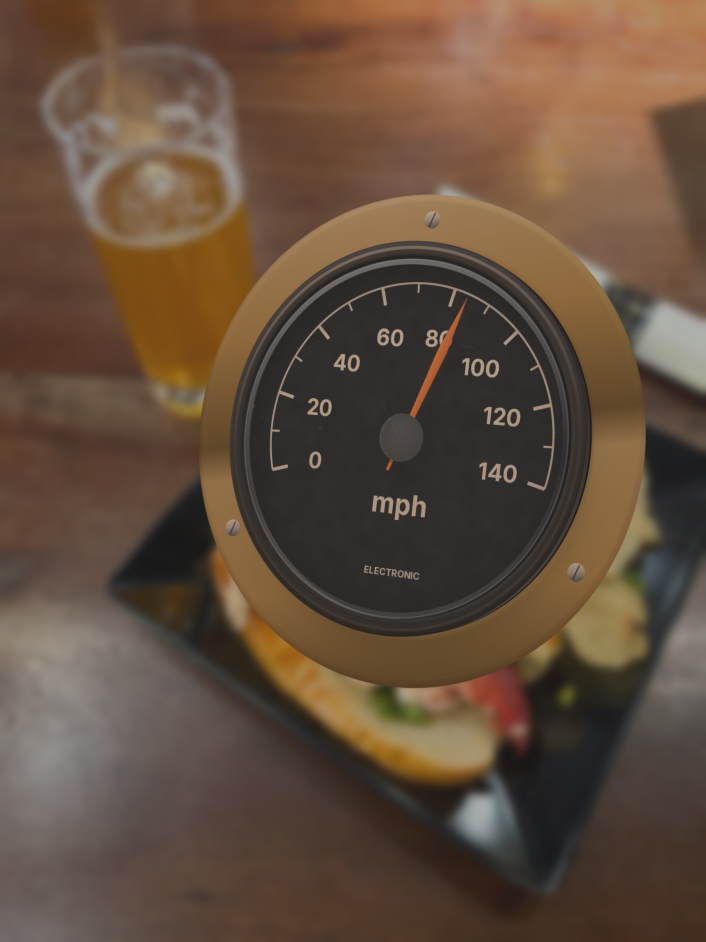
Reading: 85 mph
